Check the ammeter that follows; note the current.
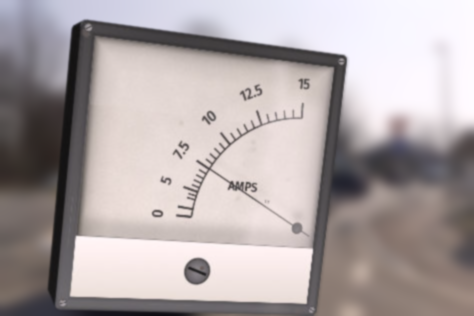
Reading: 7.5 A
